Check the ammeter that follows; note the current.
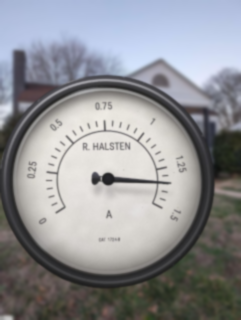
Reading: 1.35 A
